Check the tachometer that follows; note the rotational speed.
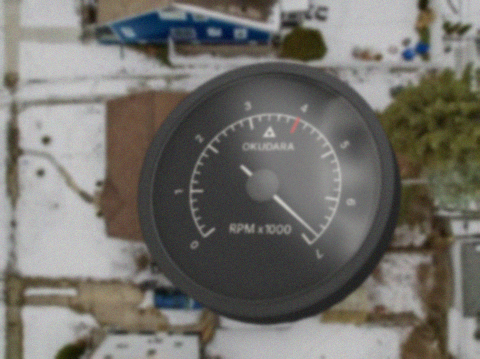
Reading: 6800 rpm
